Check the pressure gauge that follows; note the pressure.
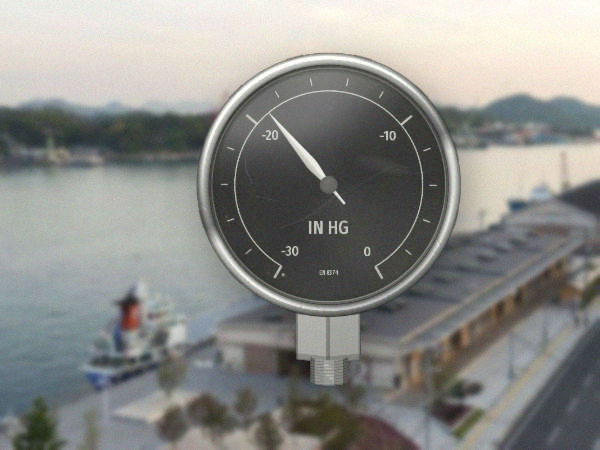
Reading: -19 inHg
